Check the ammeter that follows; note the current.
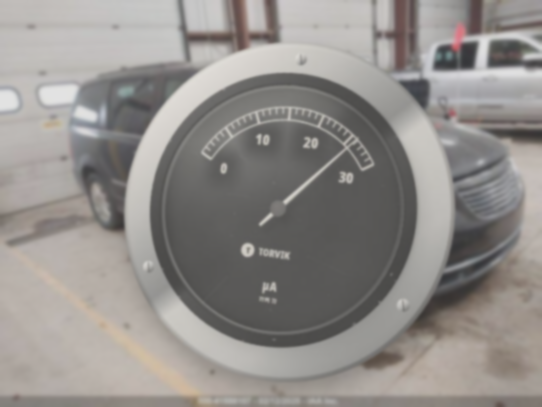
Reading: 26 µA
